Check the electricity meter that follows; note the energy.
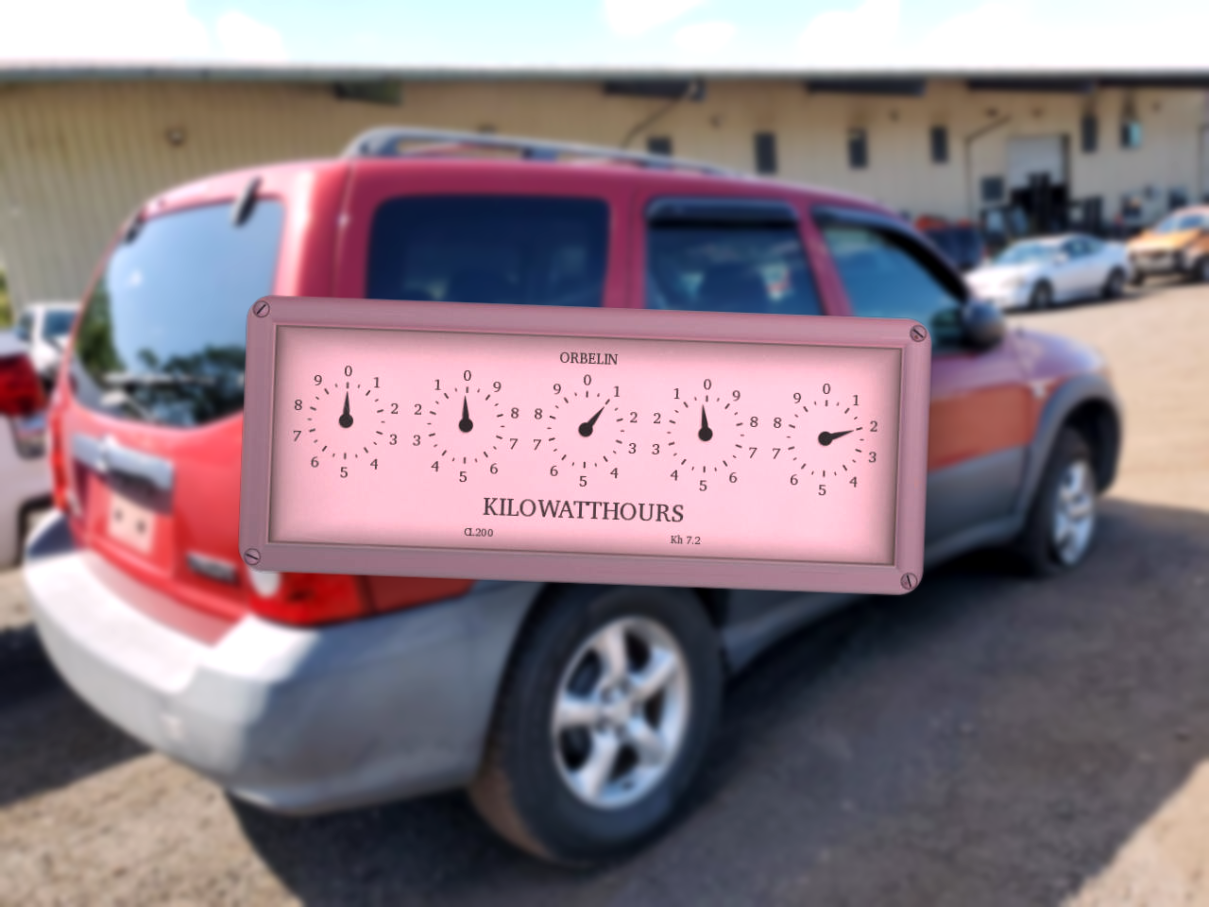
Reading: 102 kWh
